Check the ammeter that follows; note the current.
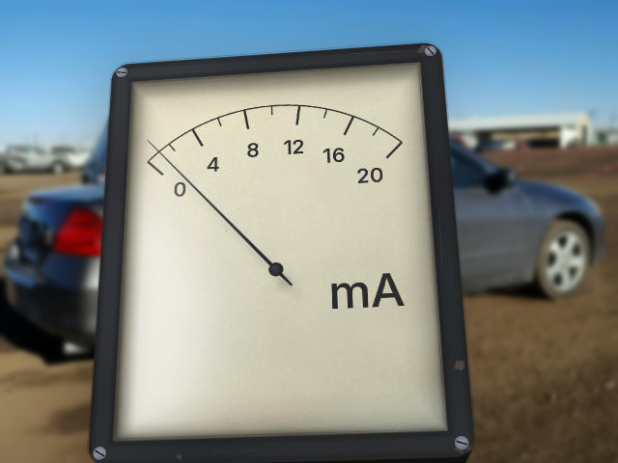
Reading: 1 mA
